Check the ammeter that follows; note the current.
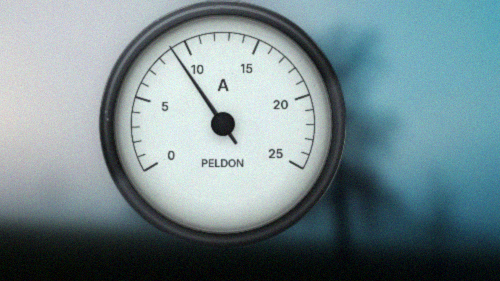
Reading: 9 A
